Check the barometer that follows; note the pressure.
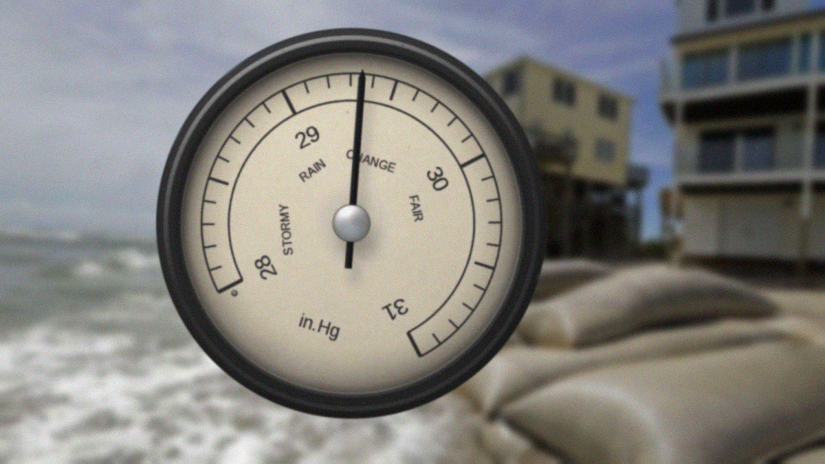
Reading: 29.35 inHg
